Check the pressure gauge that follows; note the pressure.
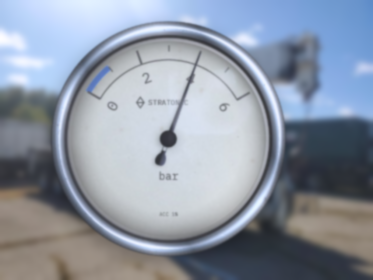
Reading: 4 bar
